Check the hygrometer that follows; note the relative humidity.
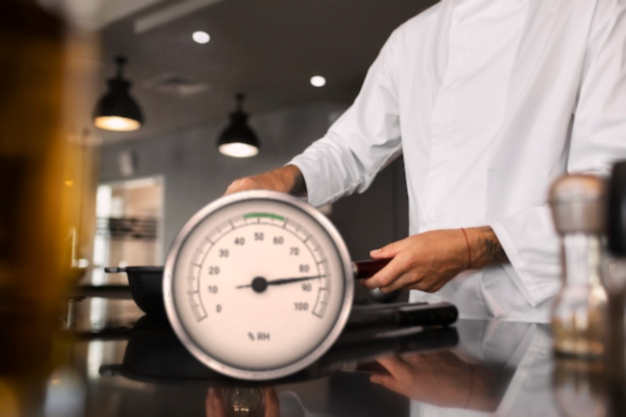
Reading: 85 %
